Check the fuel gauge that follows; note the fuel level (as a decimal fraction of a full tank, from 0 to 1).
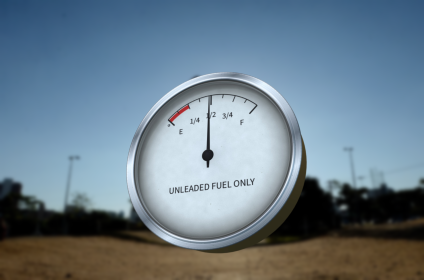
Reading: 0.5
